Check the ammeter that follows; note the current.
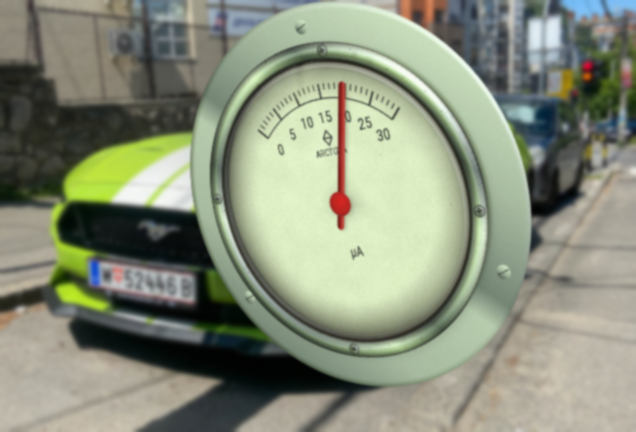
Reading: 20 µA
